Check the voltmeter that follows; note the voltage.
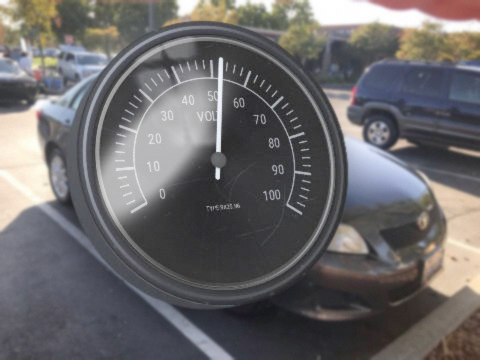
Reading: 52 V
